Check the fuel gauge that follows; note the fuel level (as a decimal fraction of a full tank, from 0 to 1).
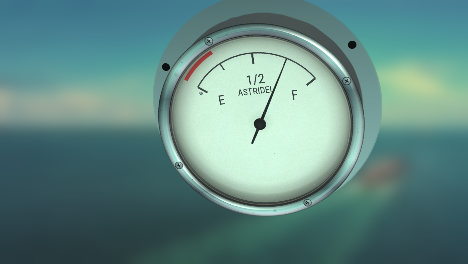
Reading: 0.75
